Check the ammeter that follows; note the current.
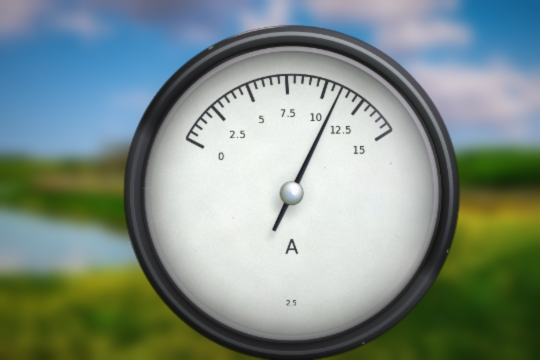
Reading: 11 A
